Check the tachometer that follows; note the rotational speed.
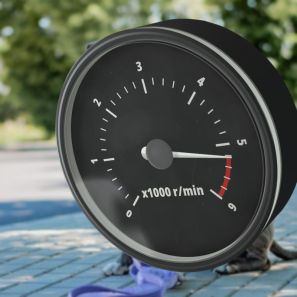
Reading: 5200 rpm
